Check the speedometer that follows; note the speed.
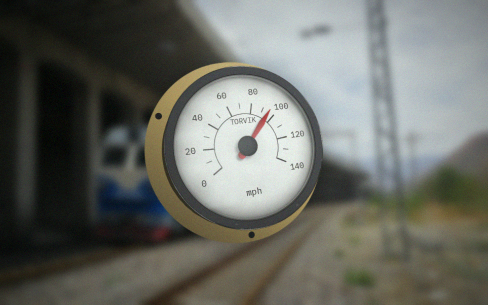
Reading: 95 mph
